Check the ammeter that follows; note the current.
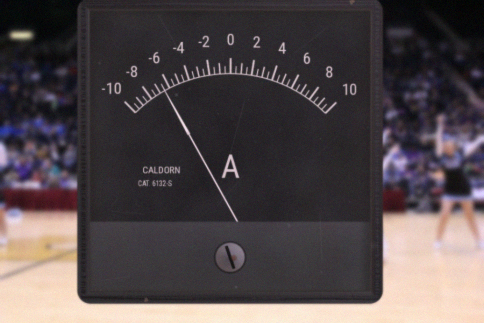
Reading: -6.5 A
